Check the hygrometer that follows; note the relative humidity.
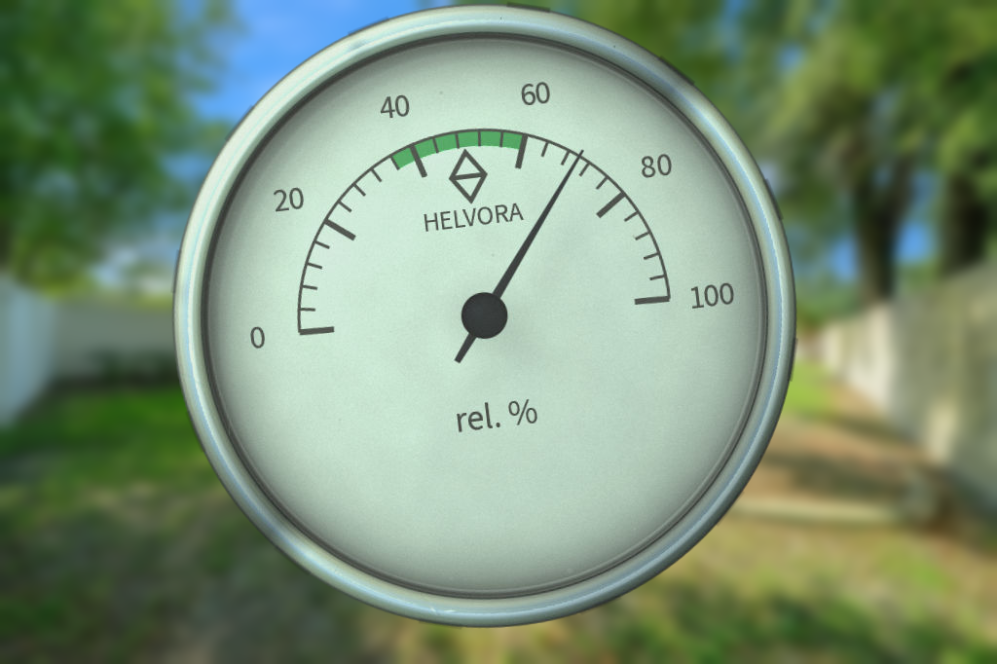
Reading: 70 %
